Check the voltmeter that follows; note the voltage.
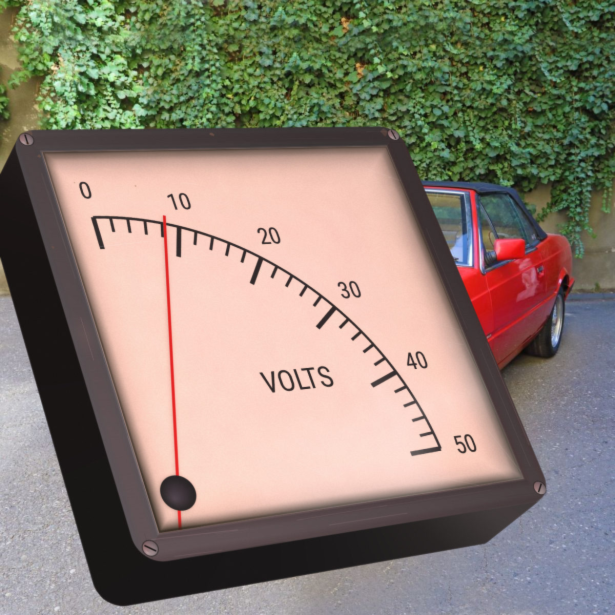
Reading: 8 V
